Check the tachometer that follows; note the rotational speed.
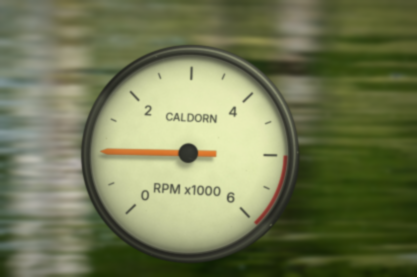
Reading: 1000 rpm
